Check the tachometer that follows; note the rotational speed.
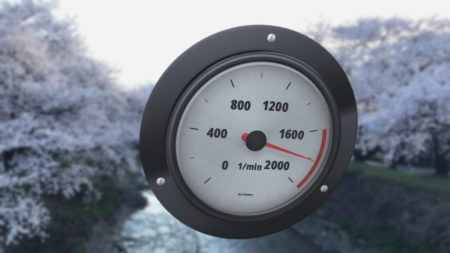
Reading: 1800 rpm
